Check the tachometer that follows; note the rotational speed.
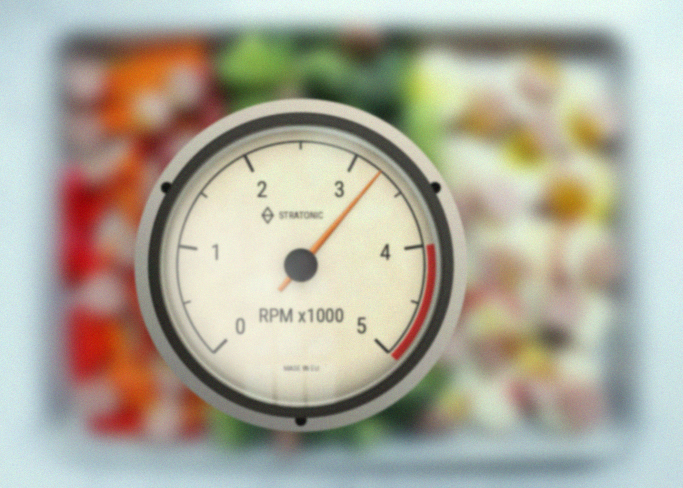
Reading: 3250 rpm
